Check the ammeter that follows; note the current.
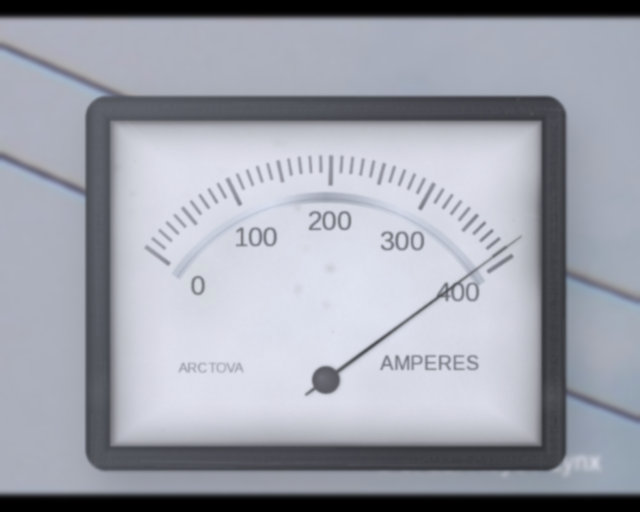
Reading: 390 A
